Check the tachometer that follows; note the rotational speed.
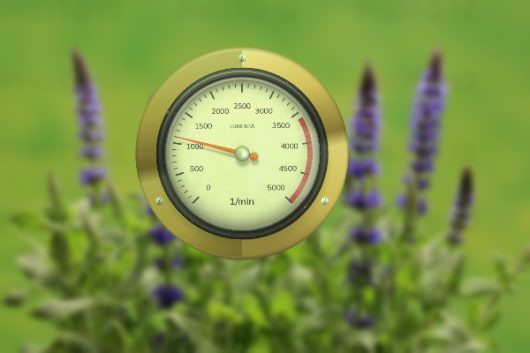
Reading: 1100 rpm
